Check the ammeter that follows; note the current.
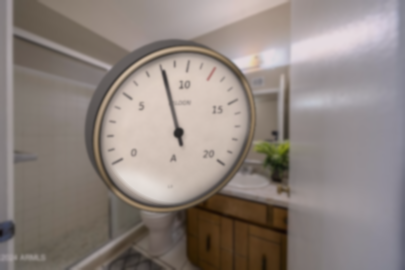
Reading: 8 A
